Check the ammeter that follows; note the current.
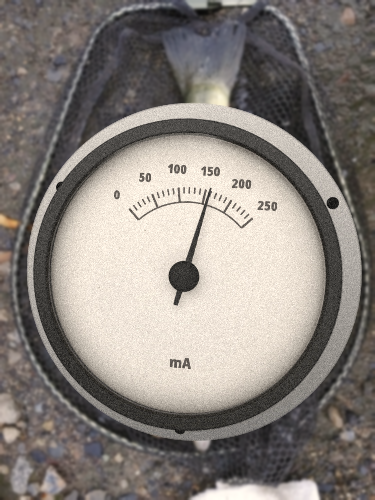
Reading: 160 mA
